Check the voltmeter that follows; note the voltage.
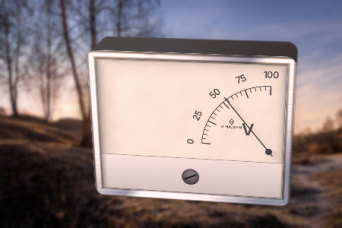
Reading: 55 V
